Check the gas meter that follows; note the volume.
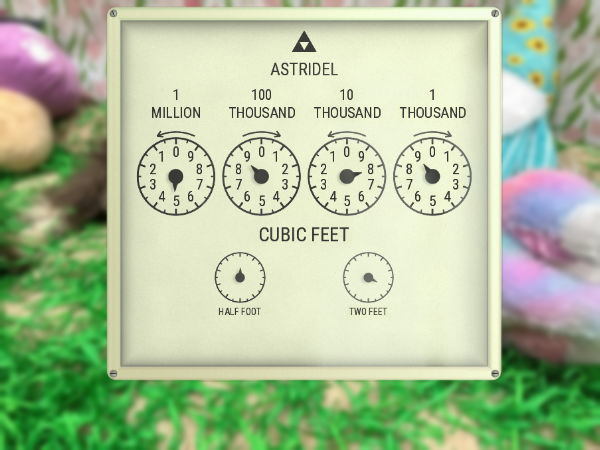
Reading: 487900 ft³
